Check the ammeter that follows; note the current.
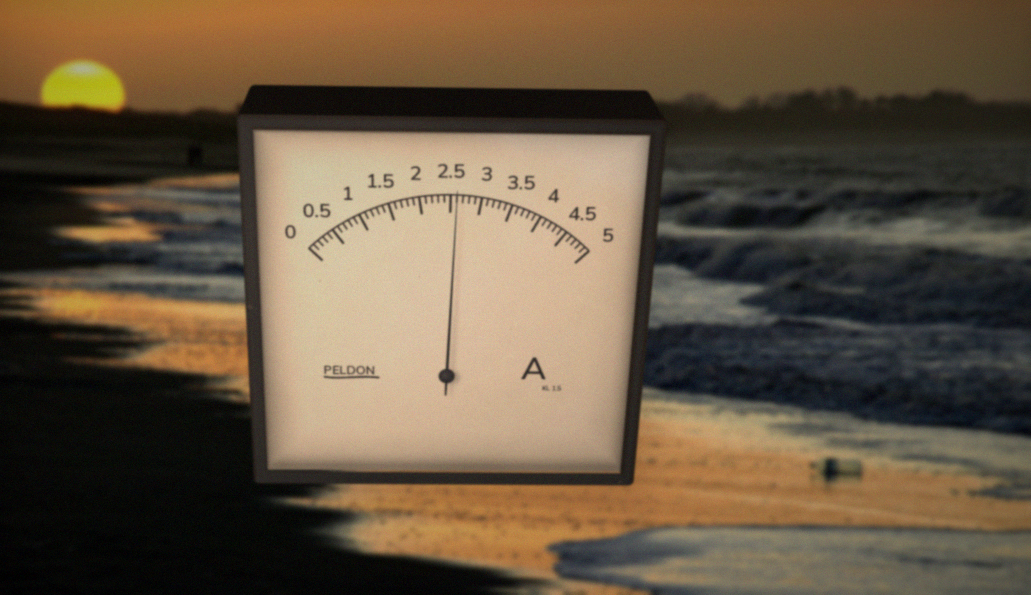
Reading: 2.6 A
